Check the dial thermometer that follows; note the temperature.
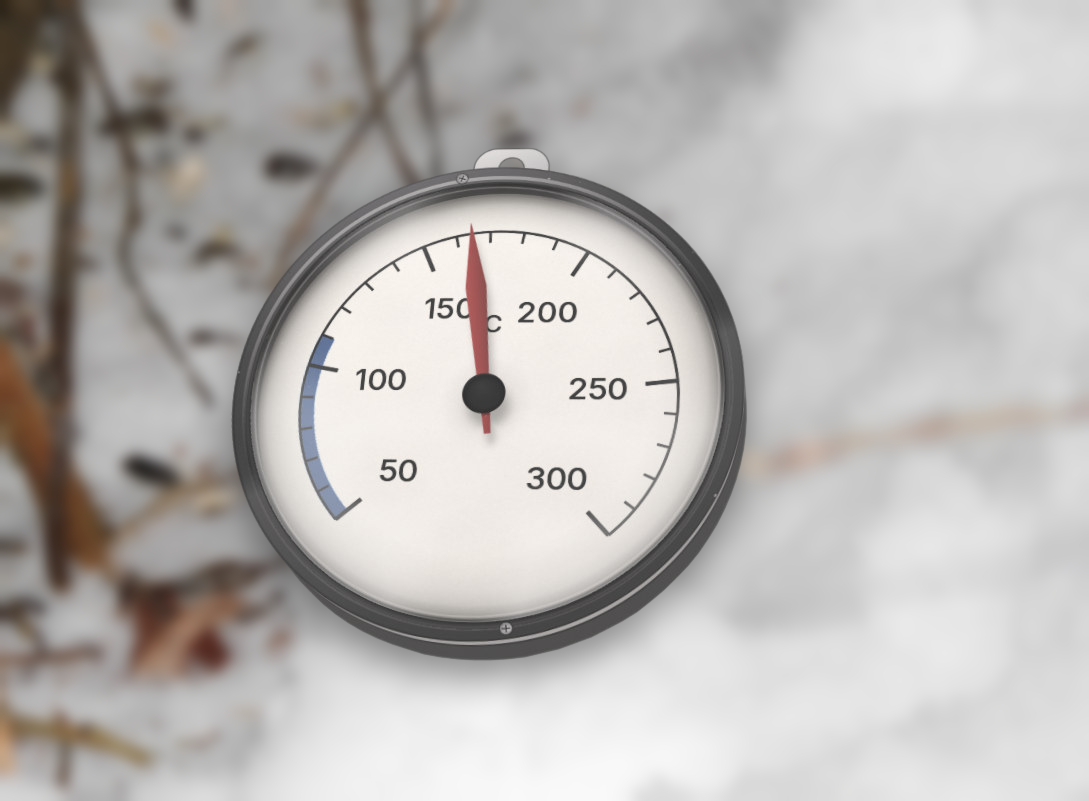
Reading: 165 °C
